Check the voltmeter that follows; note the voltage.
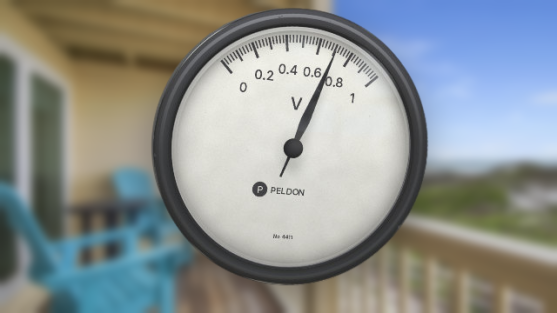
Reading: 0.7 V
